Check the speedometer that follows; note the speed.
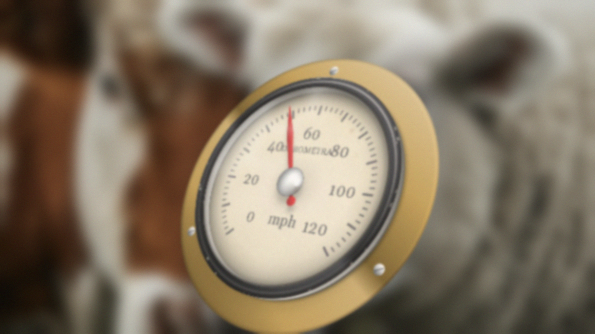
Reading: 50 mph
